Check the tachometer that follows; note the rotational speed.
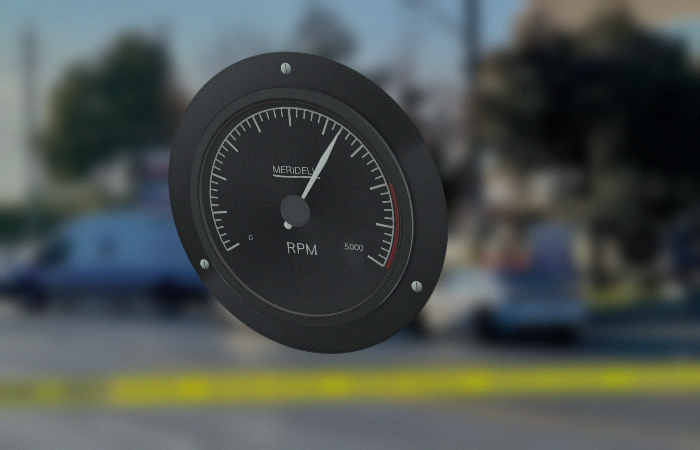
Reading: 3200 rpm
